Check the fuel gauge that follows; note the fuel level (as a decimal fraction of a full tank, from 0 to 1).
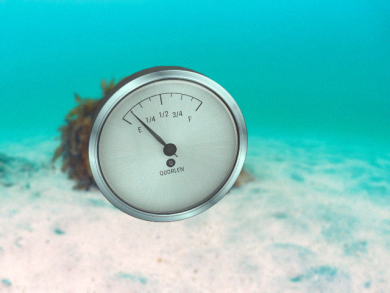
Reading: 0.125
